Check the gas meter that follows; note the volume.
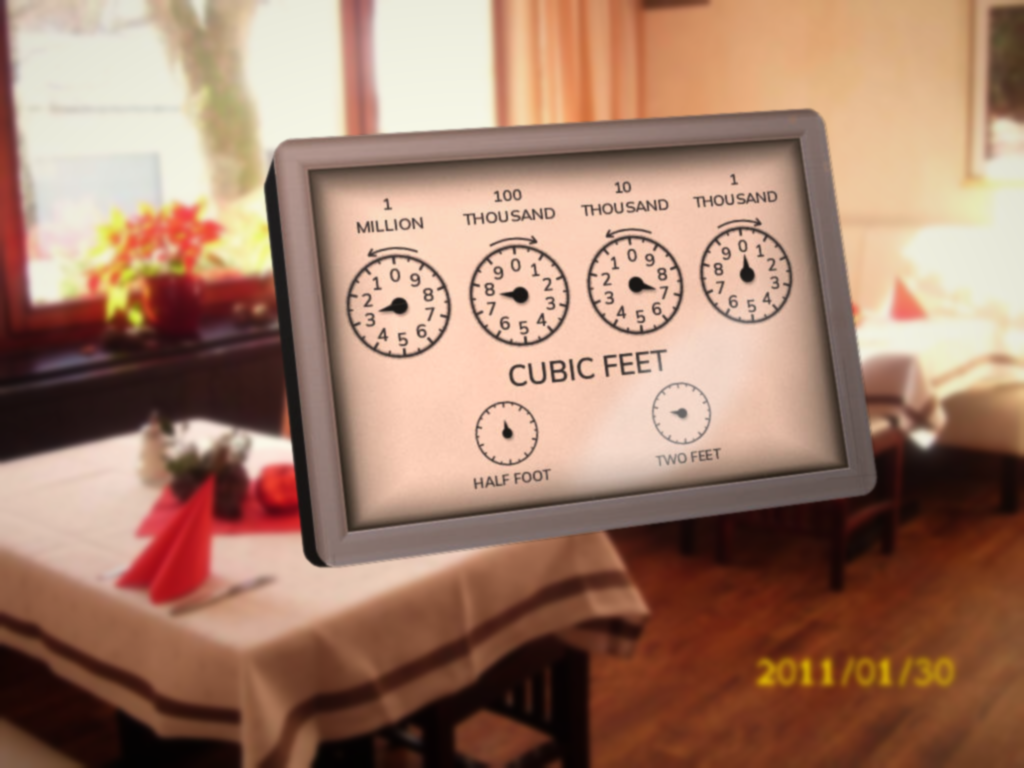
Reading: 277000 ft³
